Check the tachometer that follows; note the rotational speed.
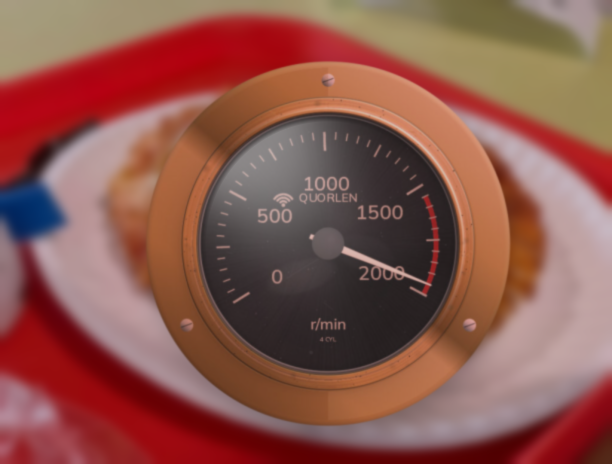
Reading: 1950 rpm
